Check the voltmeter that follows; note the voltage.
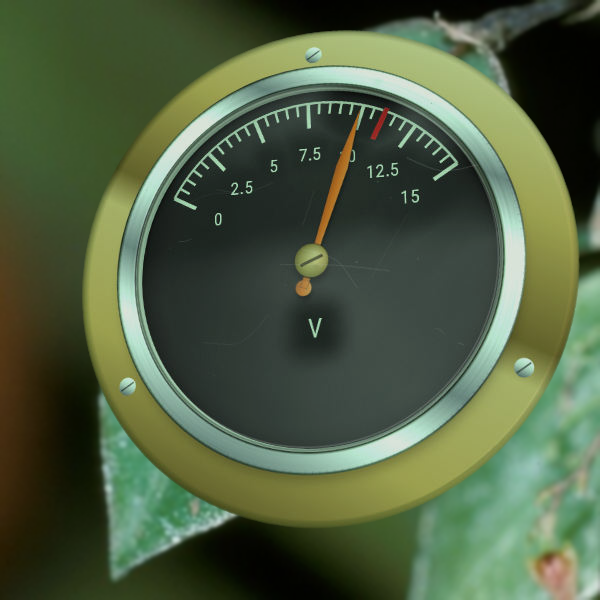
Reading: 10 V
